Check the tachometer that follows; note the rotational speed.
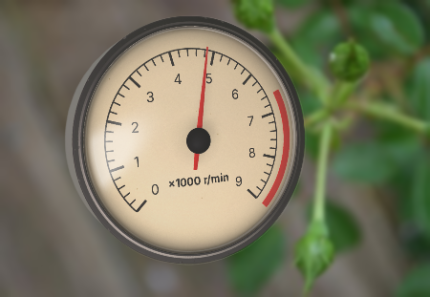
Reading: 4800 rpm
